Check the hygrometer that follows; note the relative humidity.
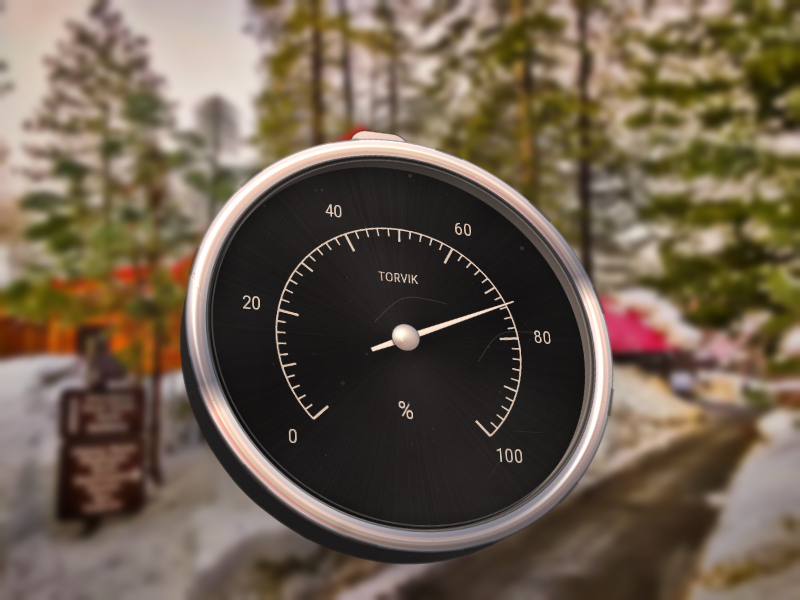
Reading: 74 %
